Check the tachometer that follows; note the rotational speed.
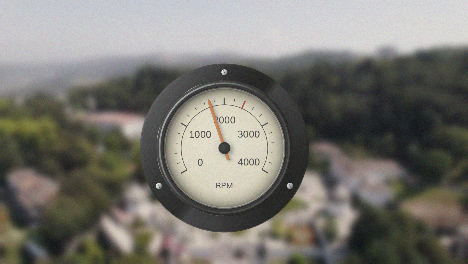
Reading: 1700 rpm
